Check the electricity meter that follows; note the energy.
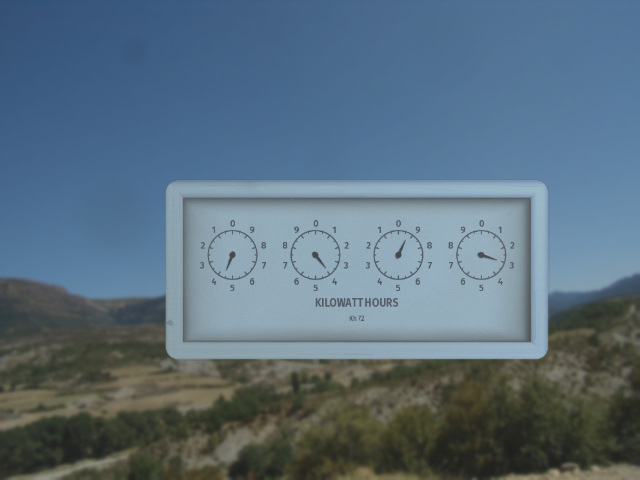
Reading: 4393 kWh
